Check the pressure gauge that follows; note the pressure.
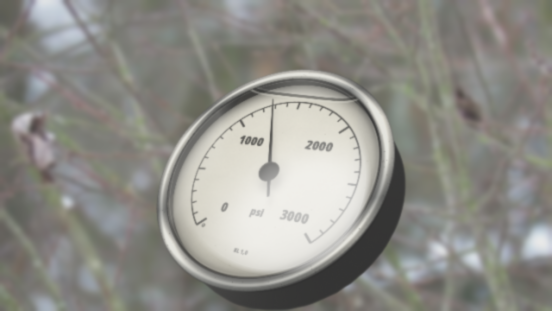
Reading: 1300 psi
